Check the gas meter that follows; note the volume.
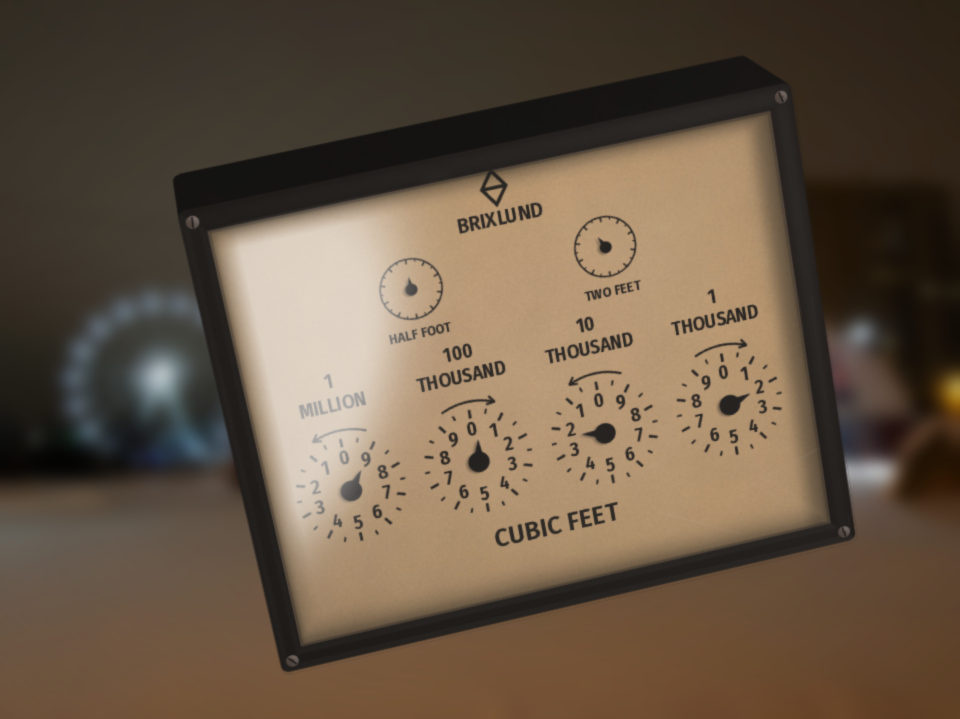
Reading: 902200 ft³
